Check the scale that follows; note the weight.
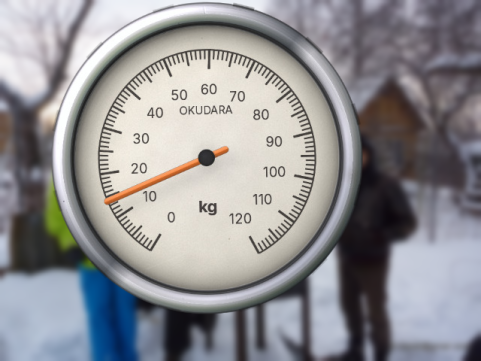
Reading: 14 kg
